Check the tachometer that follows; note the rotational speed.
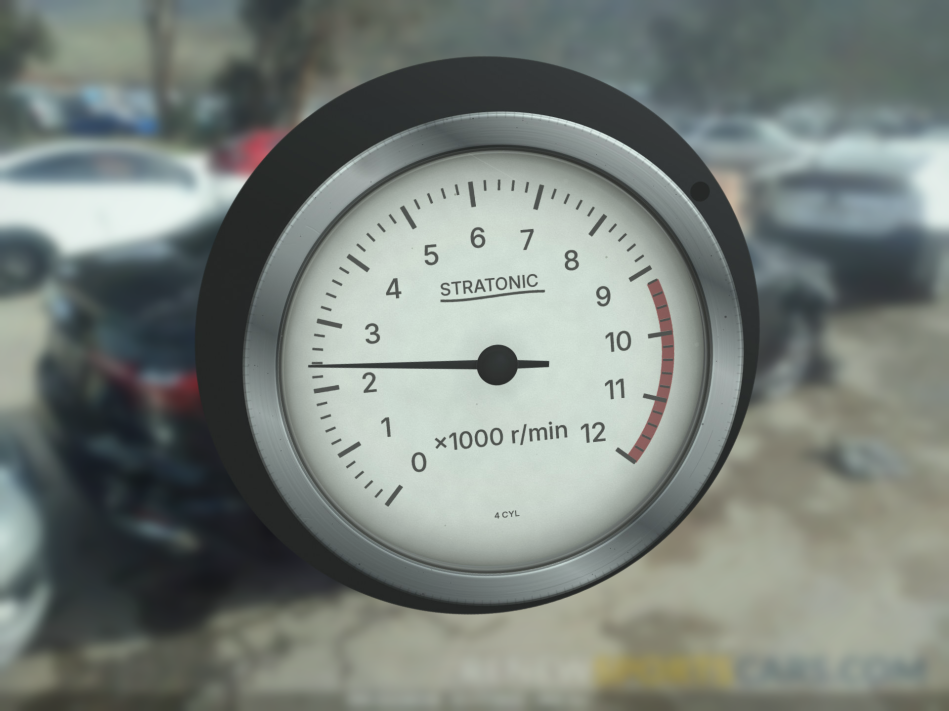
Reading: 2400 rpm
